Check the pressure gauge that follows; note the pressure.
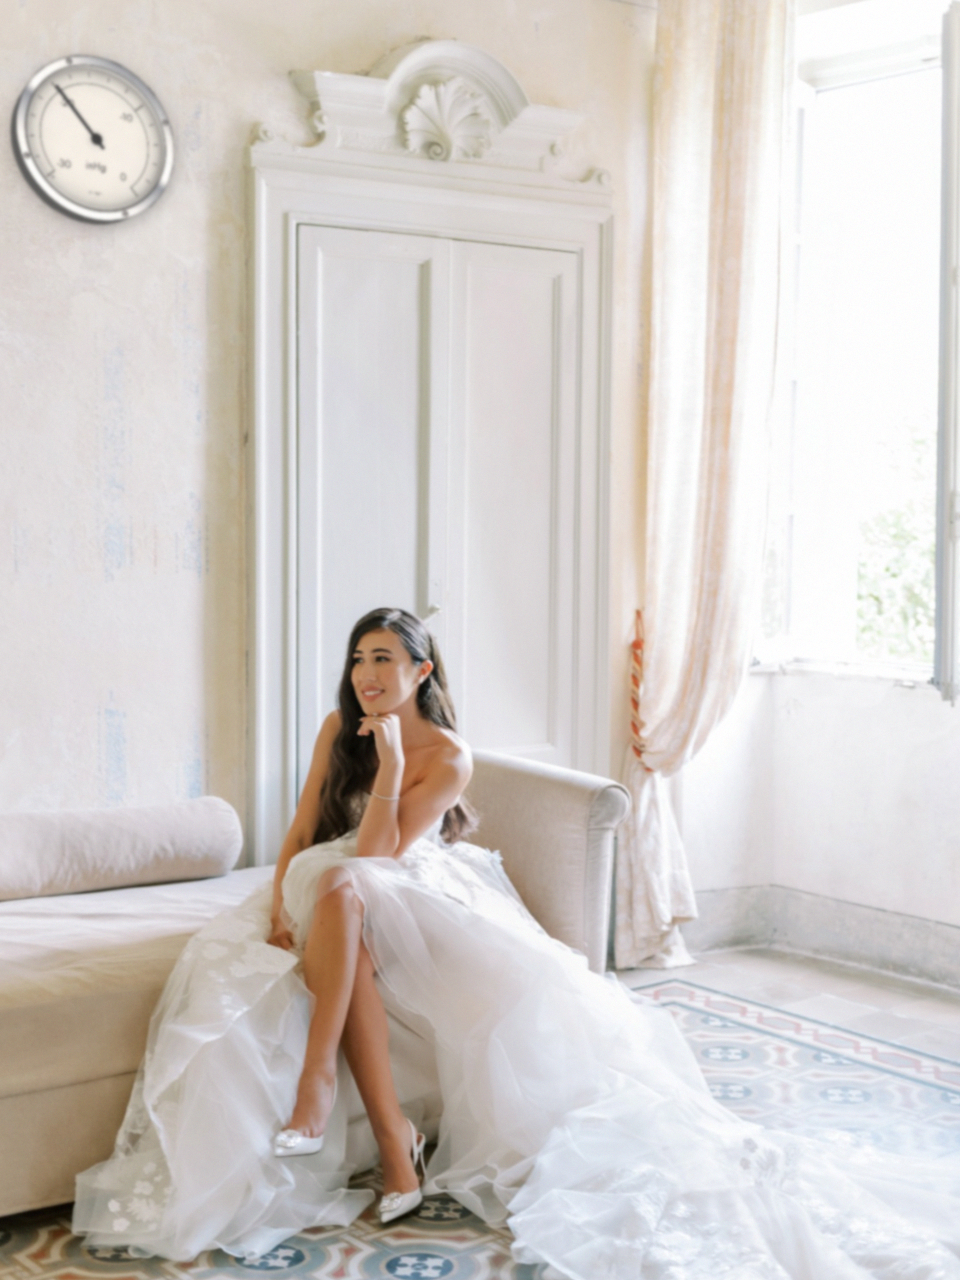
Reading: -20 inHg
